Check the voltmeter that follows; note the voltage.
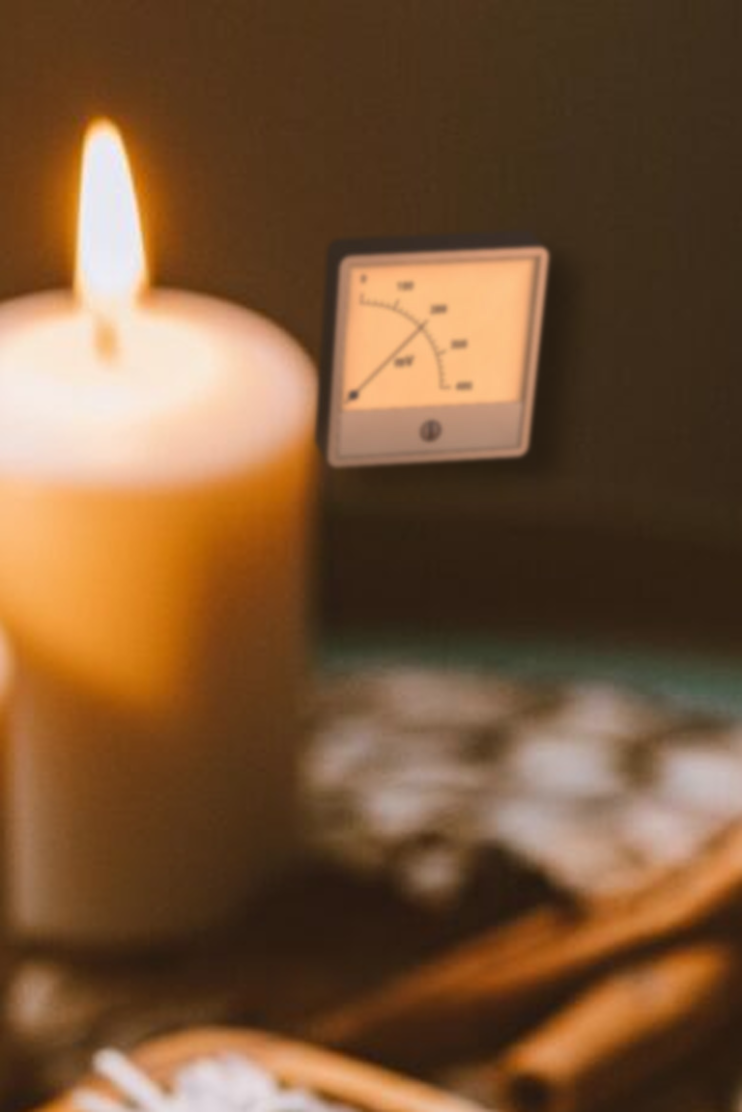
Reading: 200 mV
